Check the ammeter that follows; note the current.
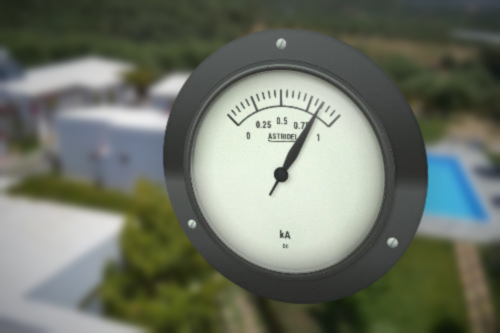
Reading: 0.85 kA
